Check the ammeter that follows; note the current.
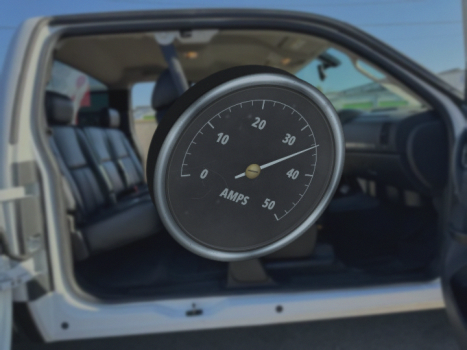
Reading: 34 A
